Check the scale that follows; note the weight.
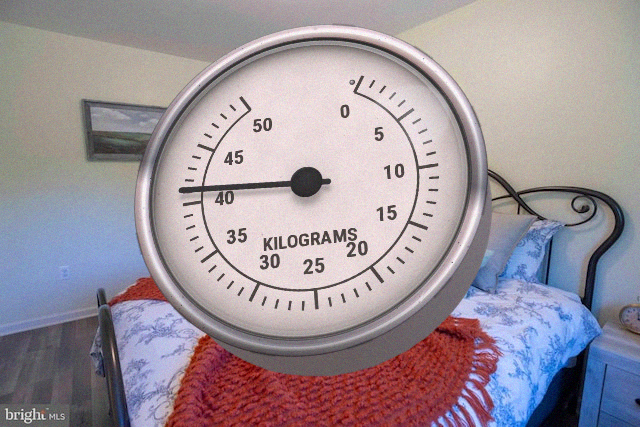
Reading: 41 kg
